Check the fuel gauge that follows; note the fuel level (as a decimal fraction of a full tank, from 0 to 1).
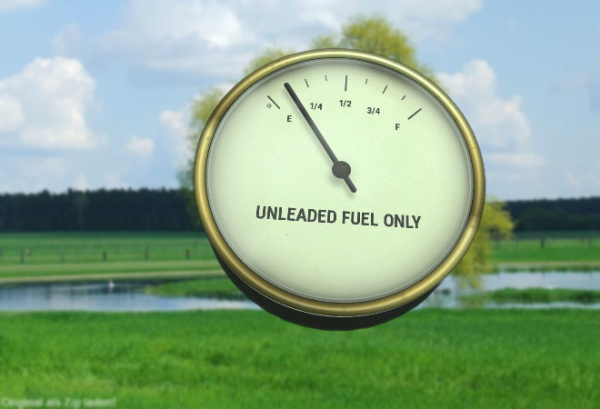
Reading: 0.125
